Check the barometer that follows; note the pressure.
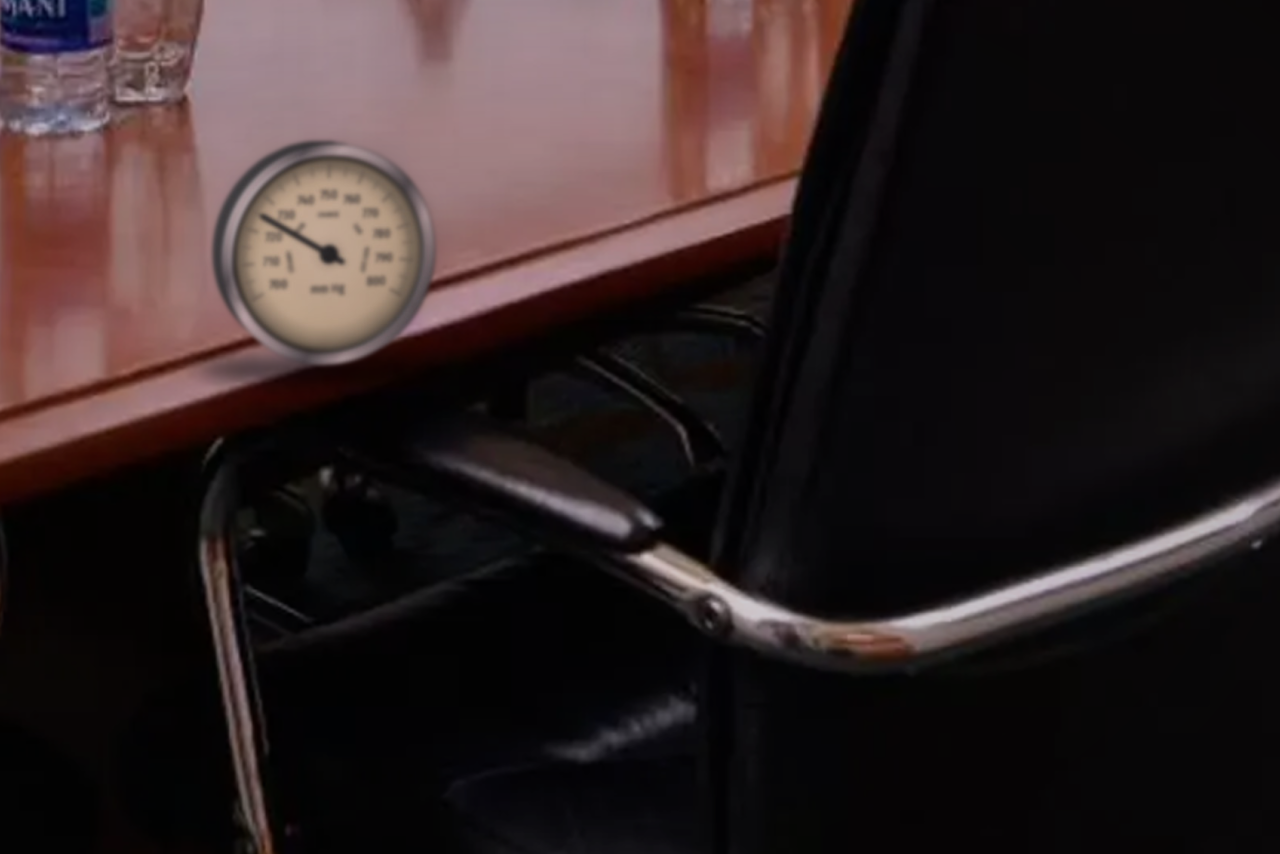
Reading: 725 mmHg
